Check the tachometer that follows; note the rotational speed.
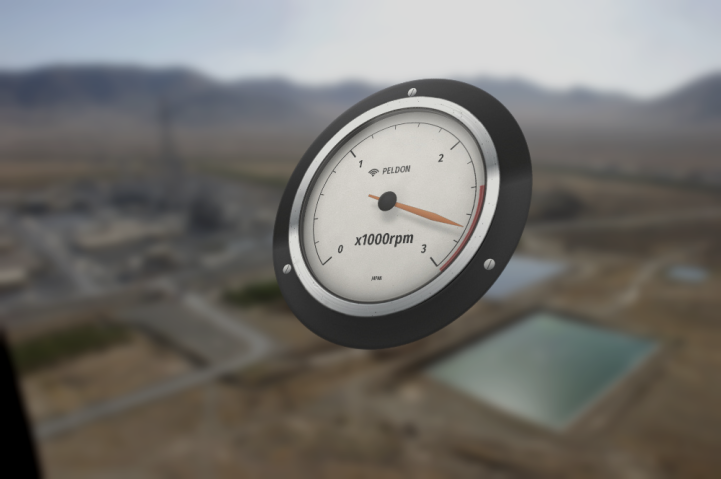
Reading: 2700 rpm
